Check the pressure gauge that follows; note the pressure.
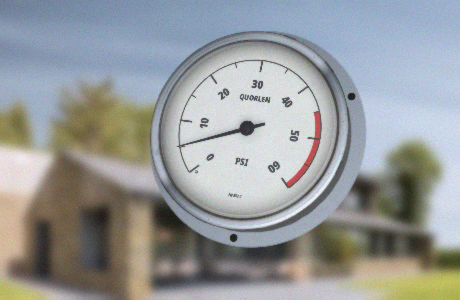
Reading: 5 psi
